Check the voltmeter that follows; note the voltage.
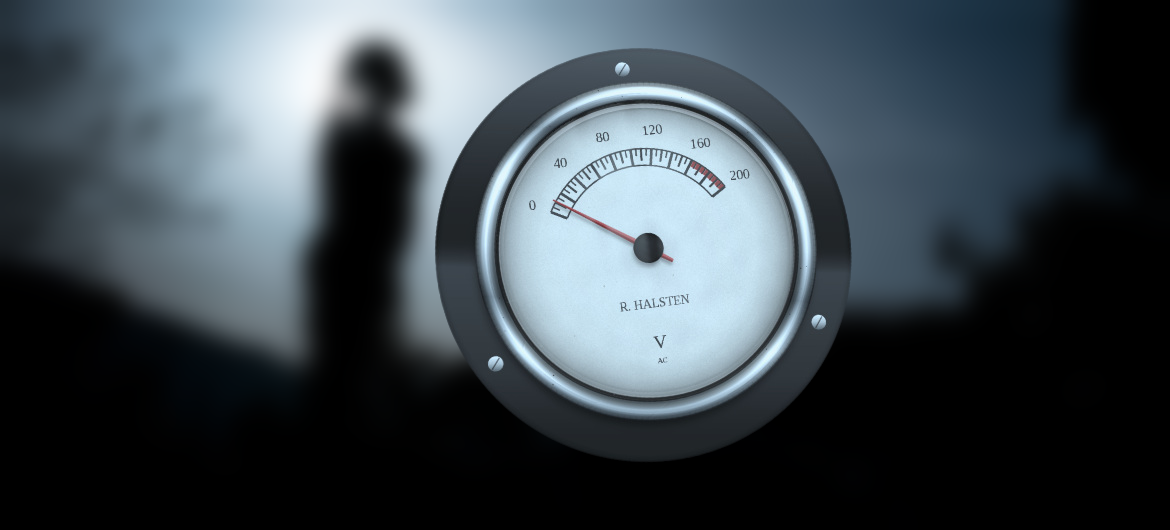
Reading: 10 V
